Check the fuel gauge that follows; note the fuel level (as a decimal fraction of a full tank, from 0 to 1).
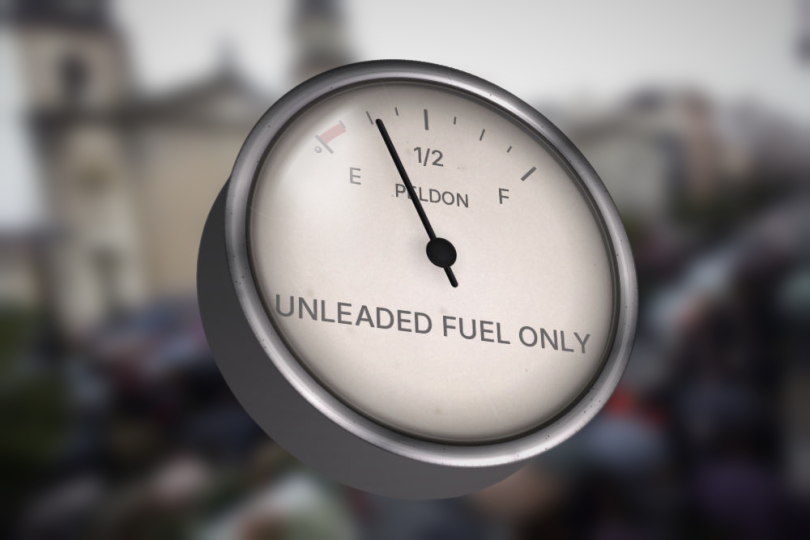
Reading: 0.25
